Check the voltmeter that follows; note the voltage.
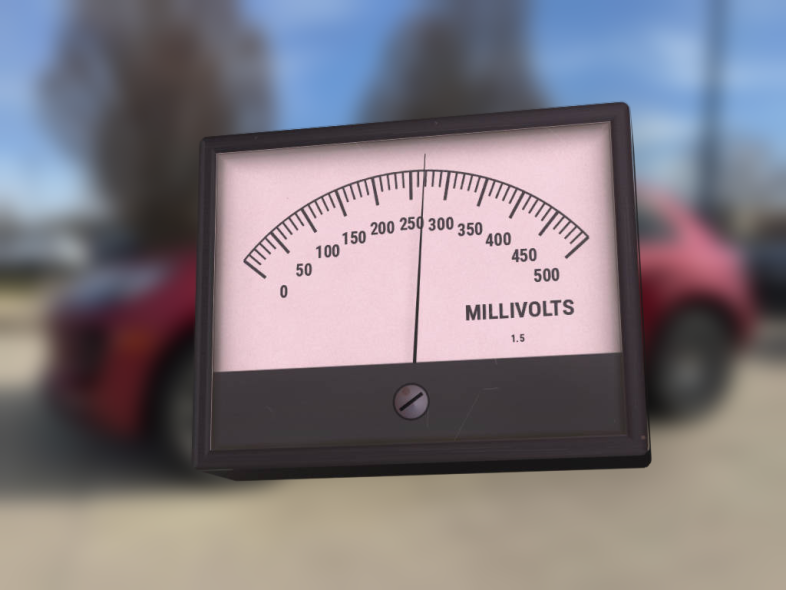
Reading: 270 mV
